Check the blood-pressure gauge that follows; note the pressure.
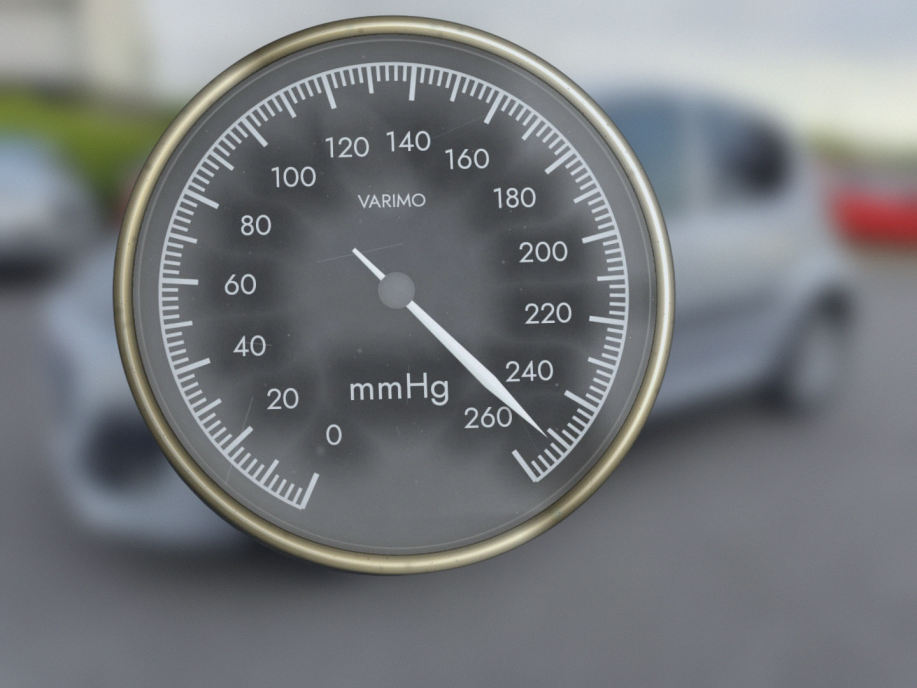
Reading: 252 mmHg
